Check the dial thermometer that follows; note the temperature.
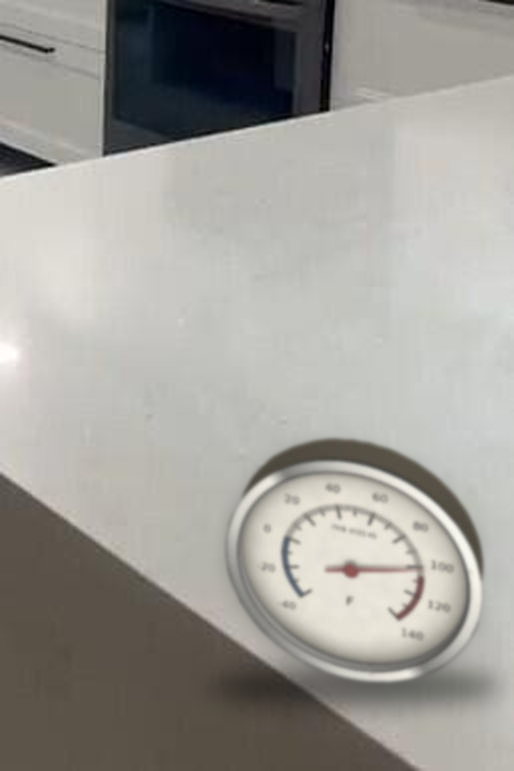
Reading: 100 °F
